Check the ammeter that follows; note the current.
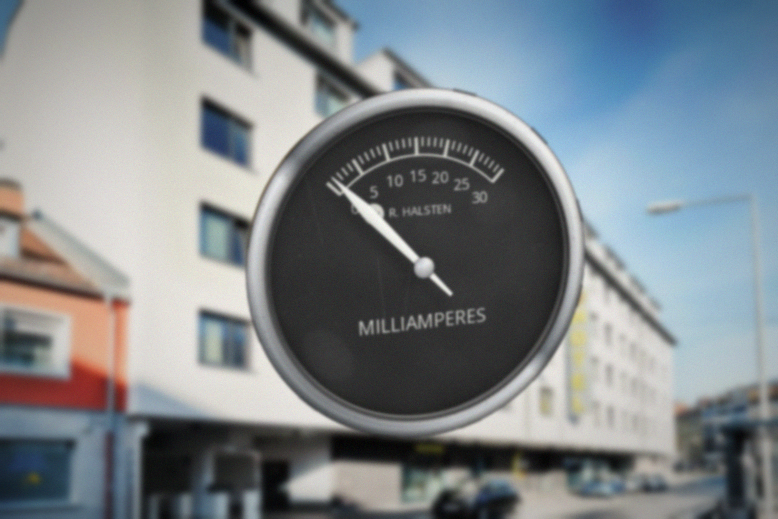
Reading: 1 mA
